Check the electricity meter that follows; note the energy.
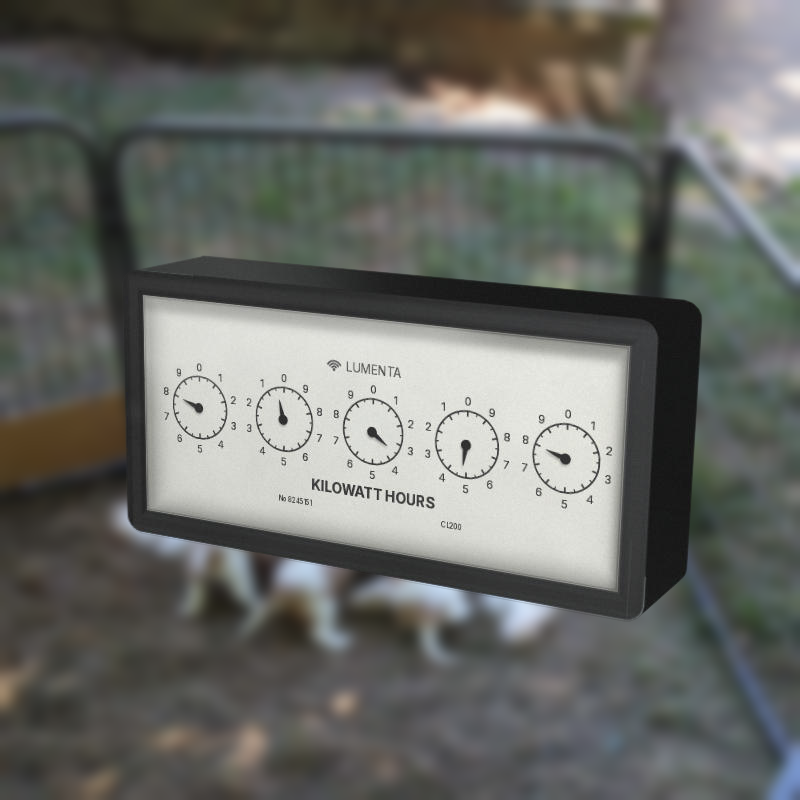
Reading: 80348 kWh
